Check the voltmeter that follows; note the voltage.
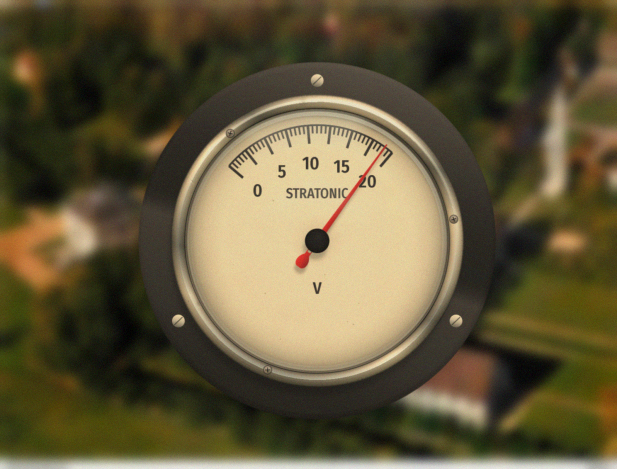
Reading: 19 V
